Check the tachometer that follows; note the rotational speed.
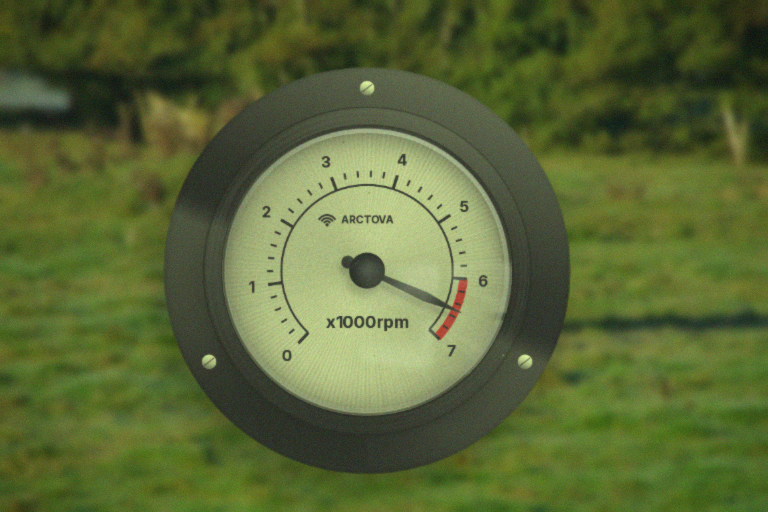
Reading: 6500 rpm
